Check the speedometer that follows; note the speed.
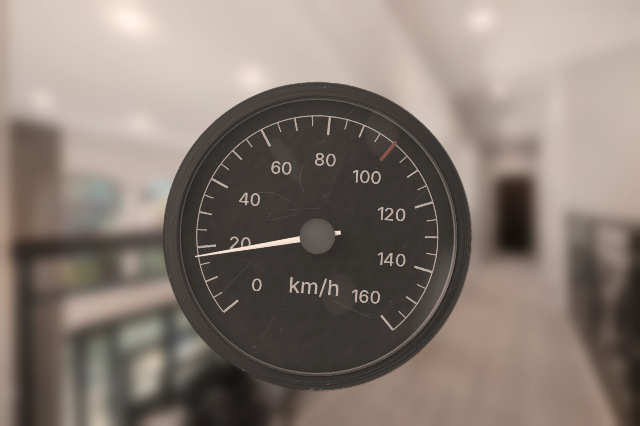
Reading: 17.5 km/h
